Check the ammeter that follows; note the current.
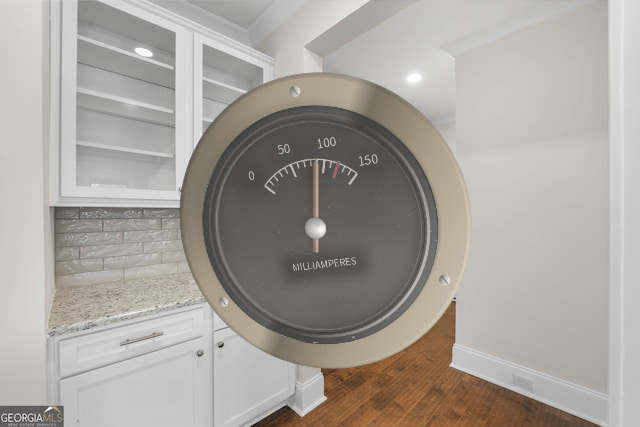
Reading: 90 mA
